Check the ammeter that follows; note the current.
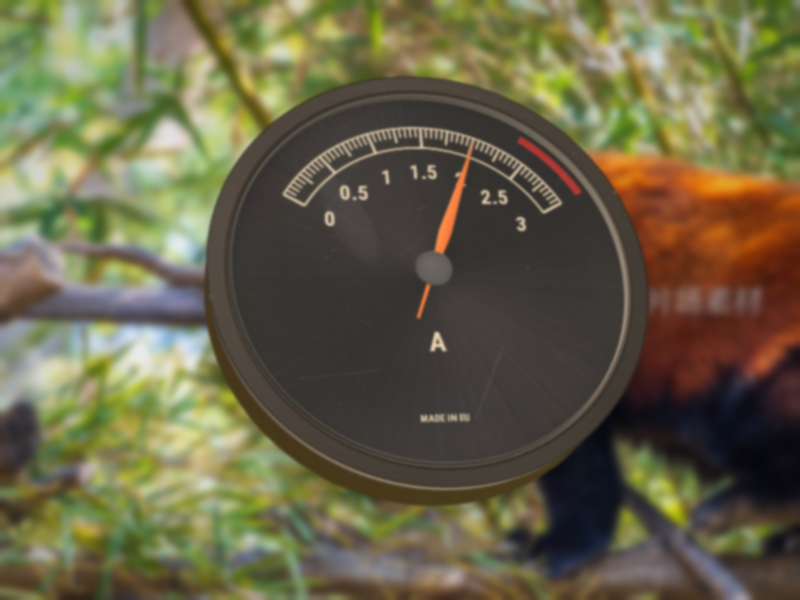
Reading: 2 A
